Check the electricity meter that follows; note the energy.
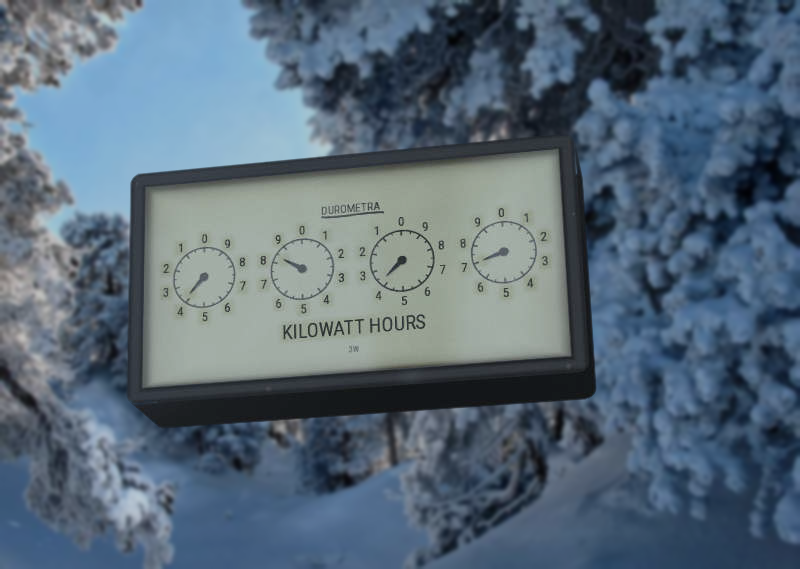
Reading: 3837 kWh
